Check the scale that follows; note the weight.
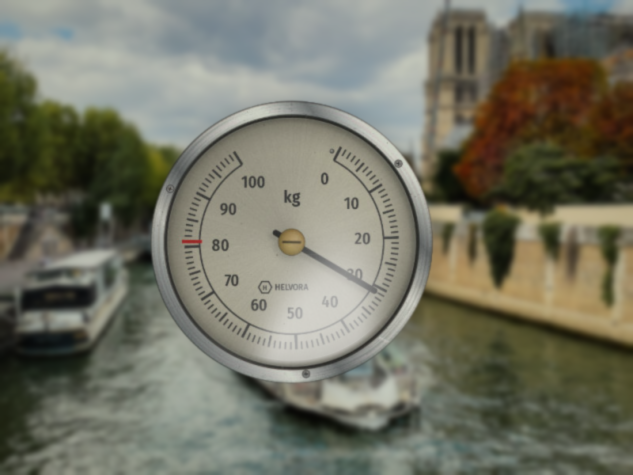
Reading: 31 kg
